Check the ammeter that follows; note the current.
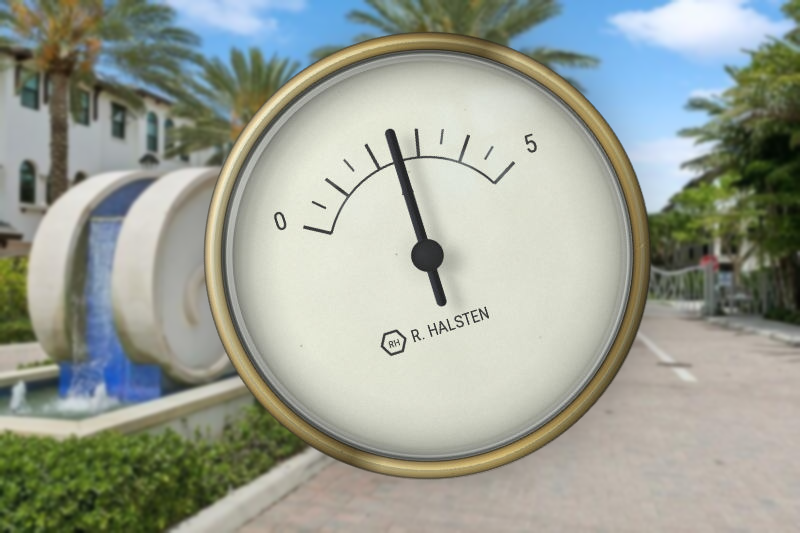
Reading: 2.5 A
